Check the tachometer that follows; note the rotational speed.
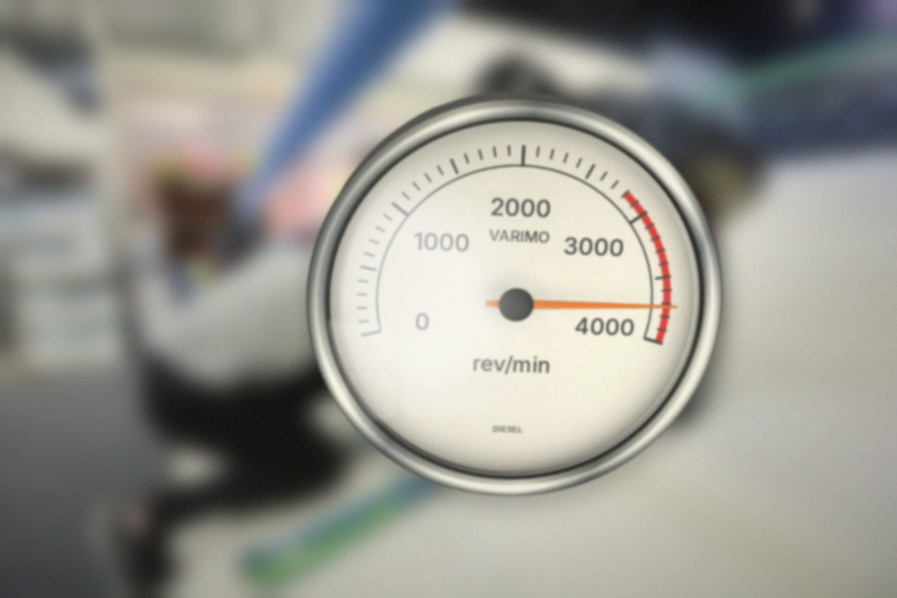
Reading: 3700 rpm
